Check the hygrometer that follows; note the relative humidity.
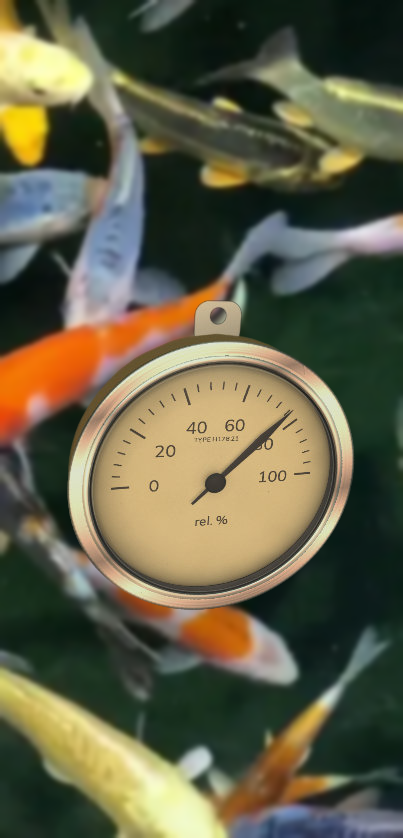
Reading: 76 %
